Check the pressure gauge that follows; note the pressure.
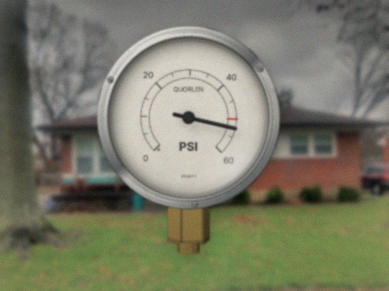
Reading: 52.5 psi
